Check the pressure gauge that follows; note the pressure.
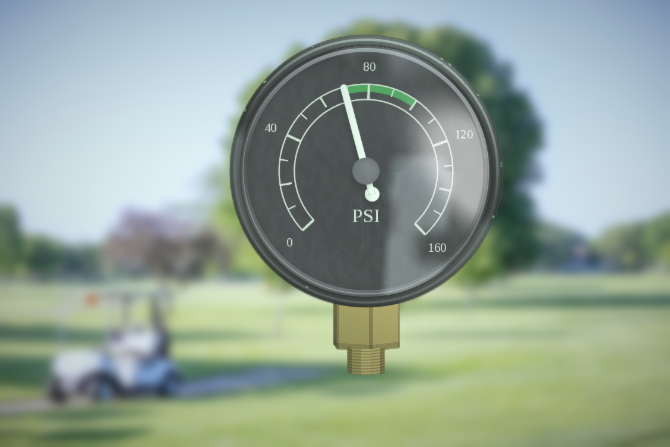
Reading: 70 psi
